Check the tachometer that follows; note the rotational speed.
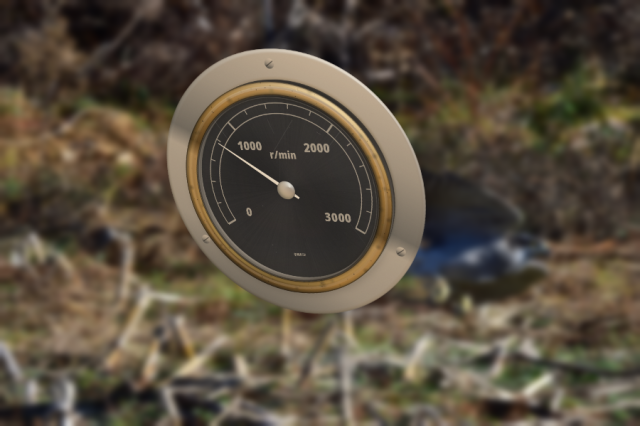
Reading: 800 rpm
